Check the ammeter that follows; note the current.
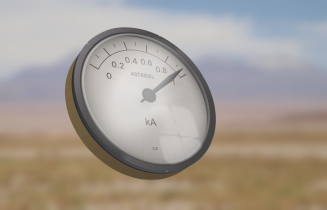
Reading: 0.95 kA
